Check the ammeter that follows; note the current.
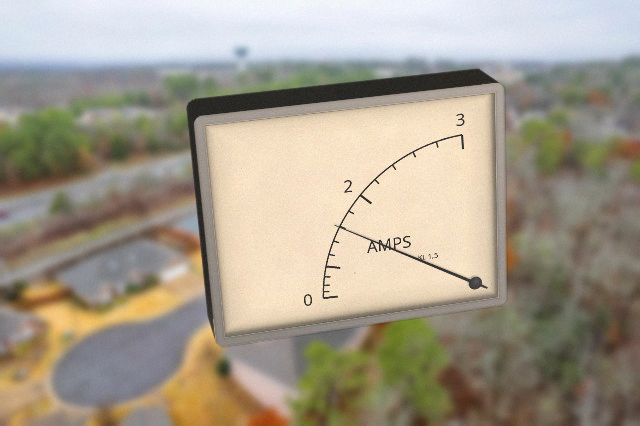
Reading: 1.6 A
